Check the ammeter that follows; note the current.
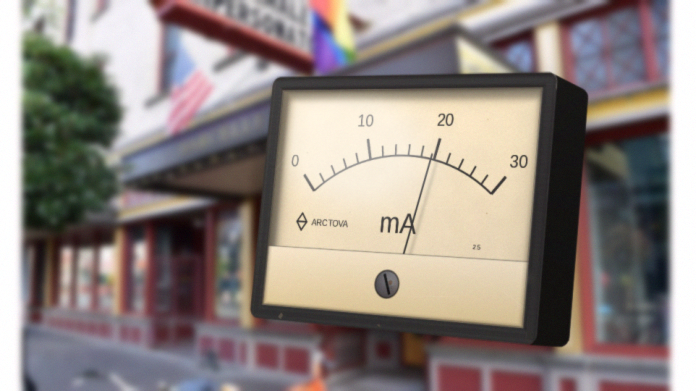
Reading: 20 mA
